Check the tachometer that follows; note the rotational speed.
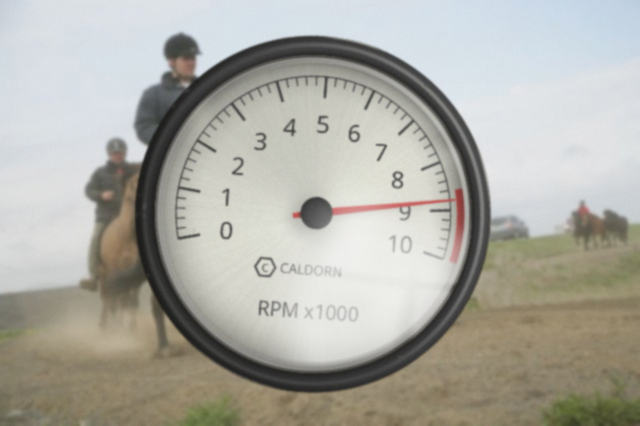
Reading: 8800 rpm
